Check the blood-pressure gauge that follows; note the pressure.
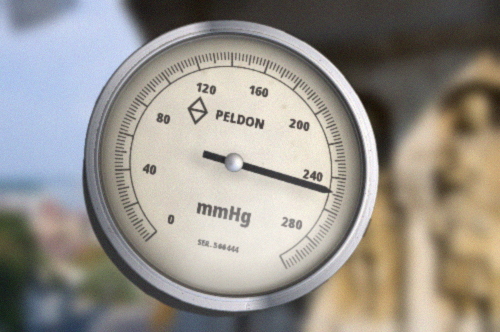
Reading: 250 mmHg
